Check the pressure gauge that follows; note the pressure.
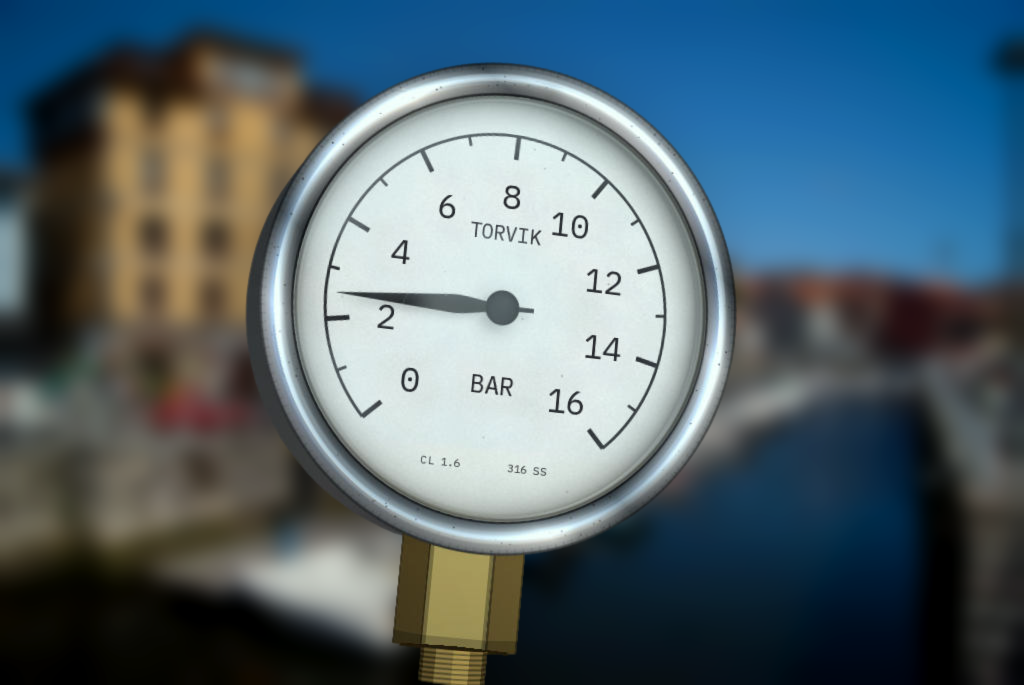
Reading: 2.5 bar
